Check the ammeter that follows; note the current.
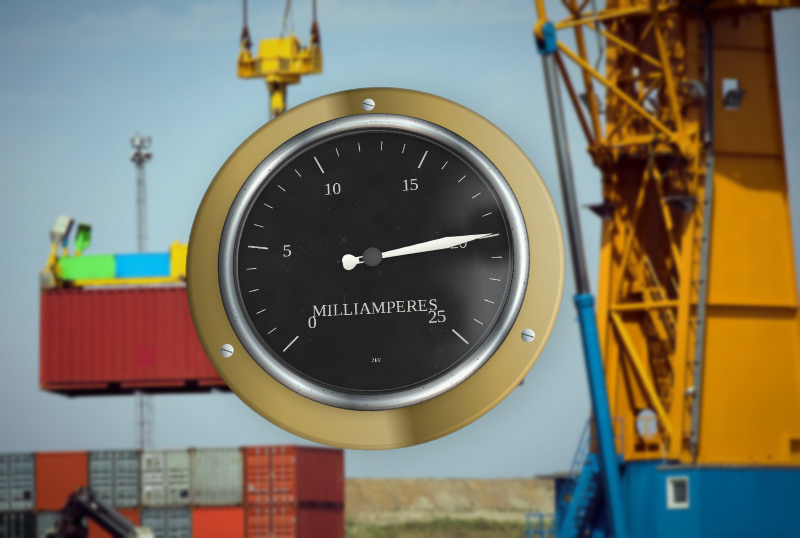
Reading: 20 mA
